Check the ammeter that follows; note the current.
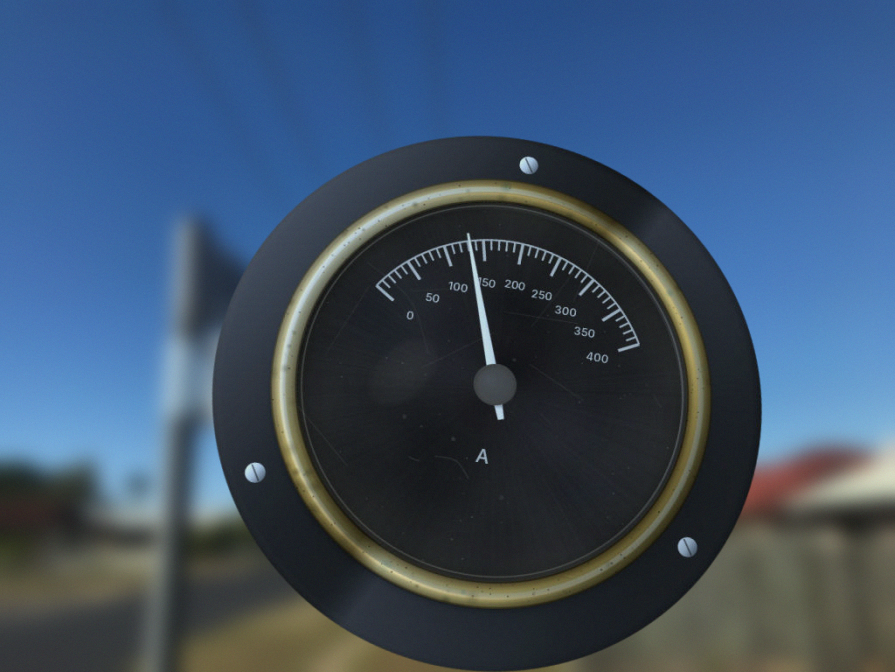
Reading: 130 A
